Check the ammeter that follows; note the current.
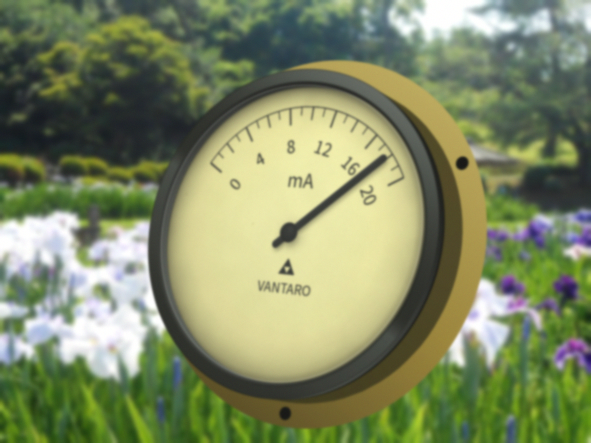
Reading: 18 mA
